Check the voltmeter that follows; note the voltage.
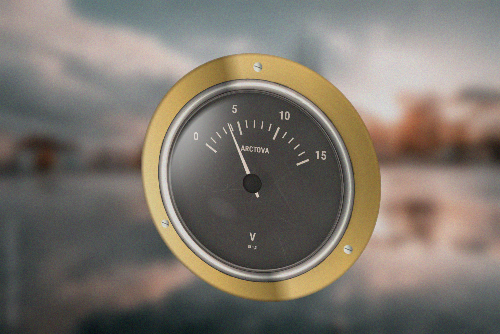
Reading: 4 V
